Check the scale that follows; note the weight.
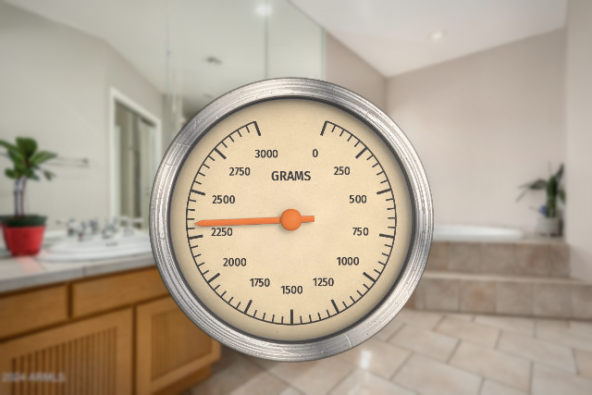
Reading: 2325 g
